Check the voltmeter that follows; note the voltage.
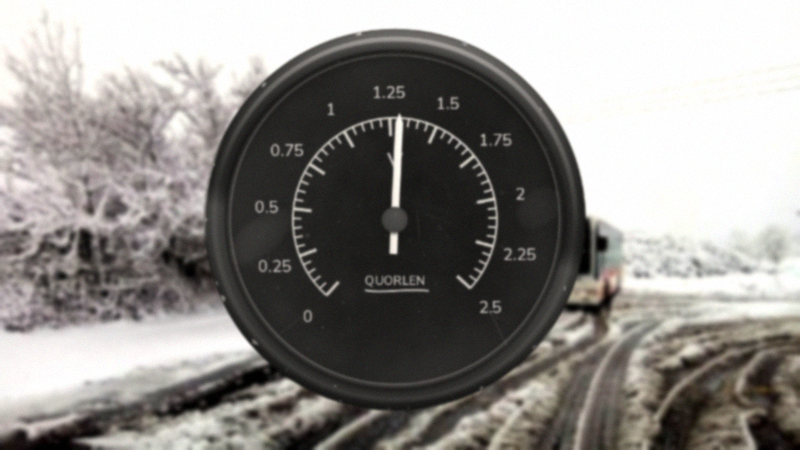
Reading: 1.3 V
